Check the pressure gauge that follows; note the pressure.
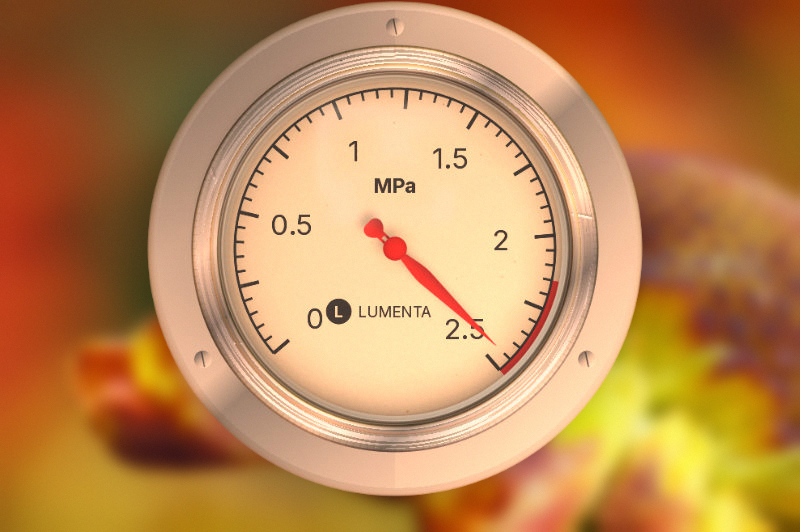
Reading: 2.45 MPa
